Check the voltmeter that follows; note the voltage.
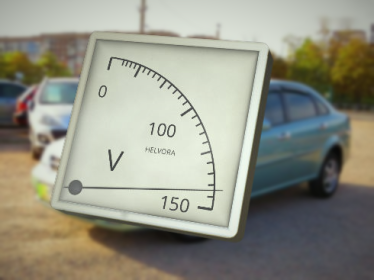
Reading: 142.5 V
